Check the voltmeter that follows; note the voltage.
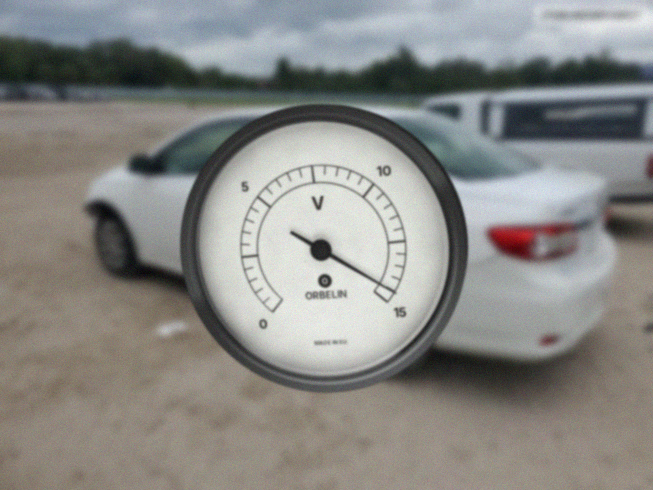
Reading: 14.5 V
